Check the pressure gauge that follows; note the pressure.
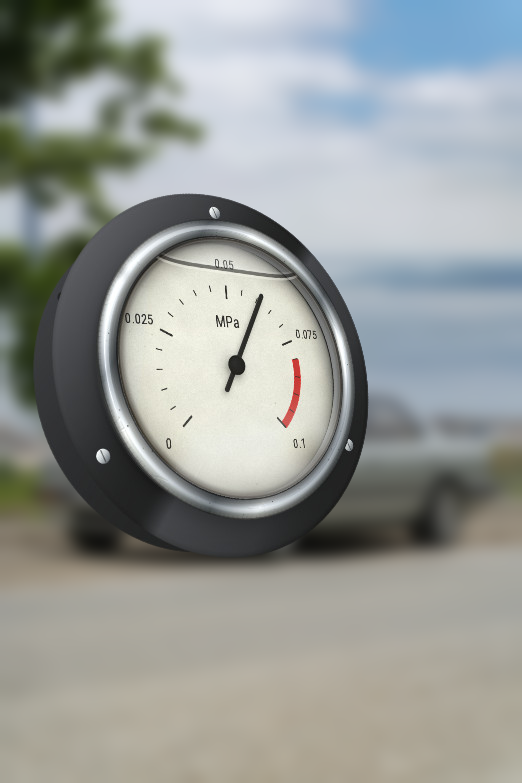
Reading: 0.06 MPa
